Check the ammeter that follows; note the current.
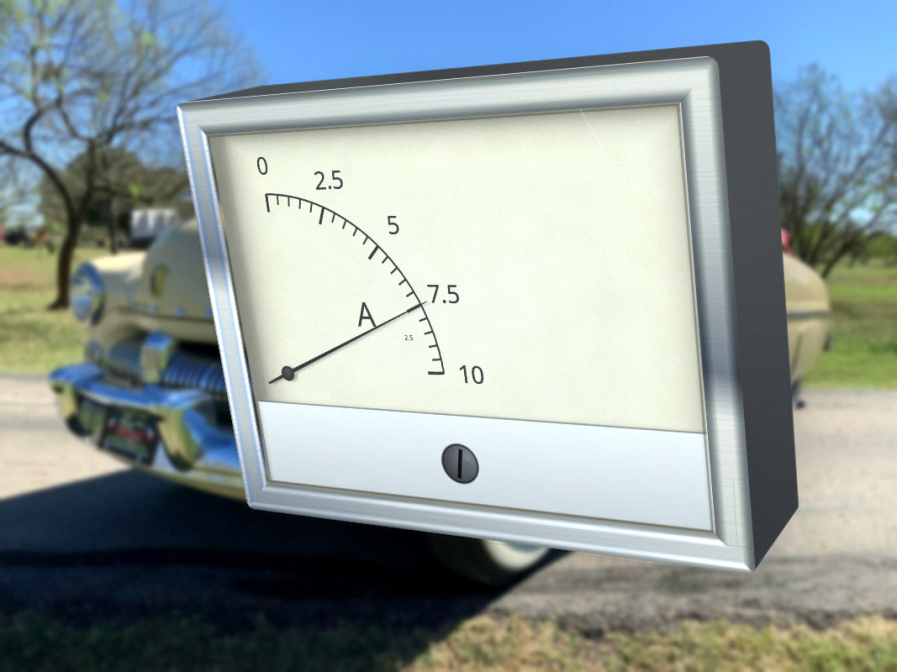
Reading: 7.5 A
